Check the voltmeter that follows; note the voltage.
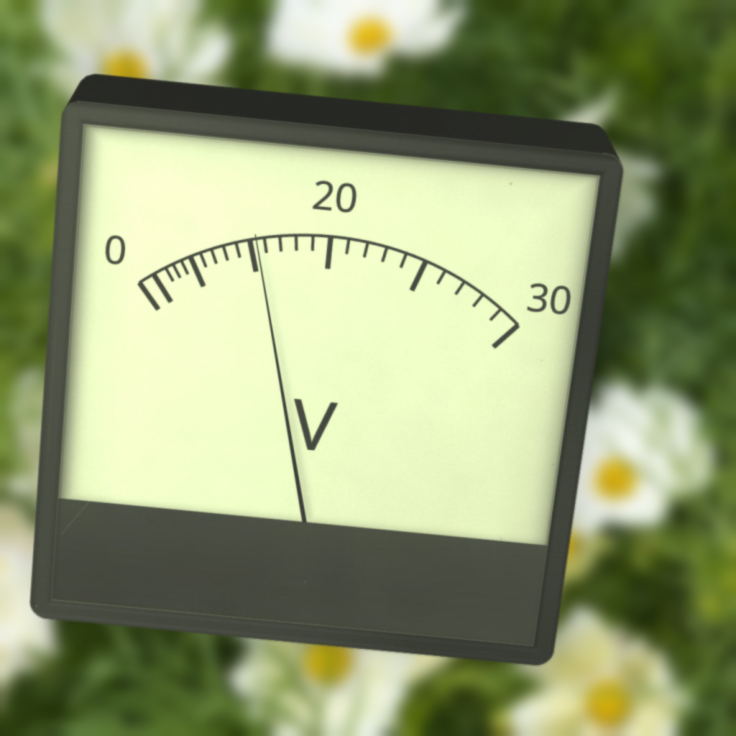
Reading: 15.5 V
